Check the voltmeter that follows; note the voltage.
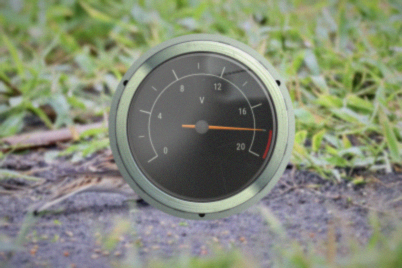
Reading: 18 V
